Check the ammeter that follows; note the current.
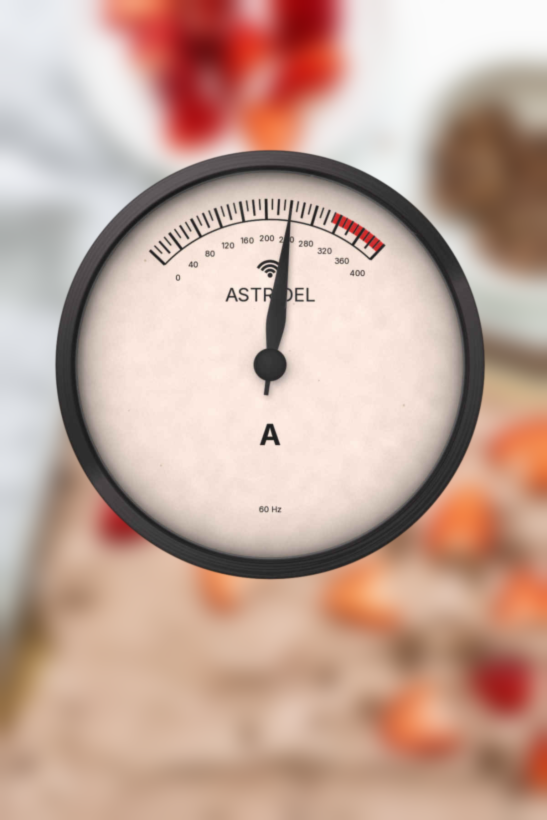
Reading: 240 A
